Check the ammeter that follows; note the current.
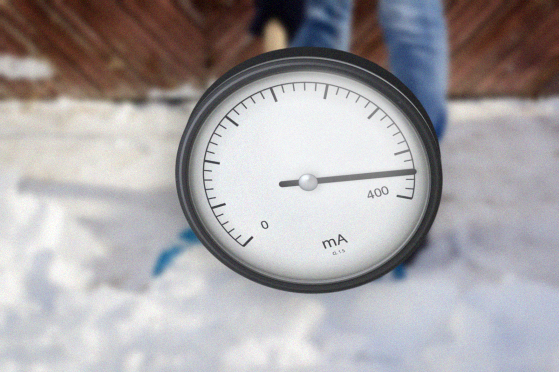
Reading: 370 mA
